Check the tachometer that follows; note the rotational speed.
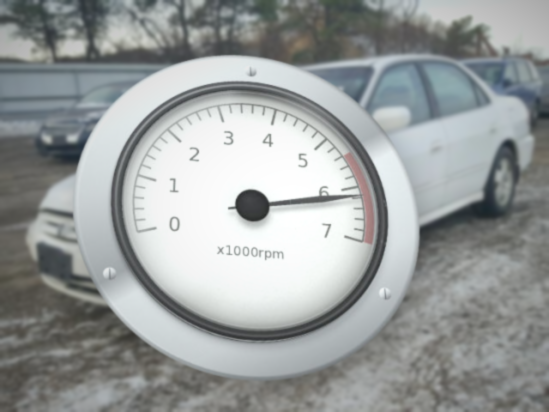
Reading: 6200 rpm
